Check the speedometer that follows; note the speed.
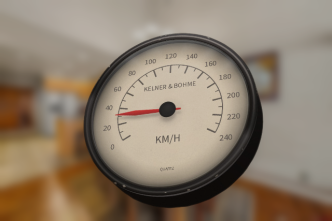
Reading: 30 km/h
